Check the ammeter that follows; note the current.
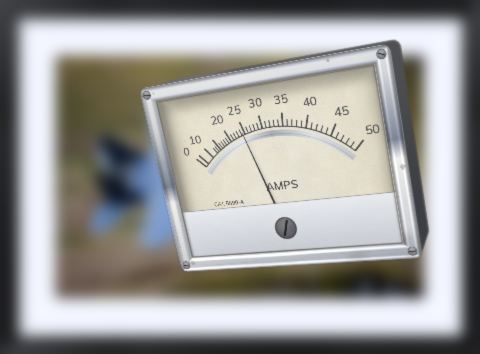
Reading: 25 A
